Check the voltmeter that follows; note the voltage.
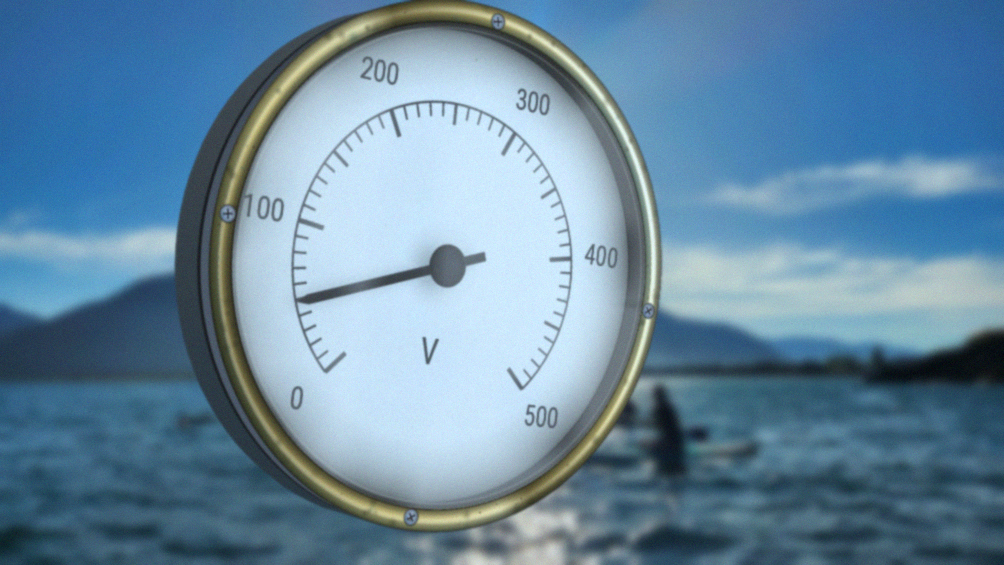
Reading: 50 V
